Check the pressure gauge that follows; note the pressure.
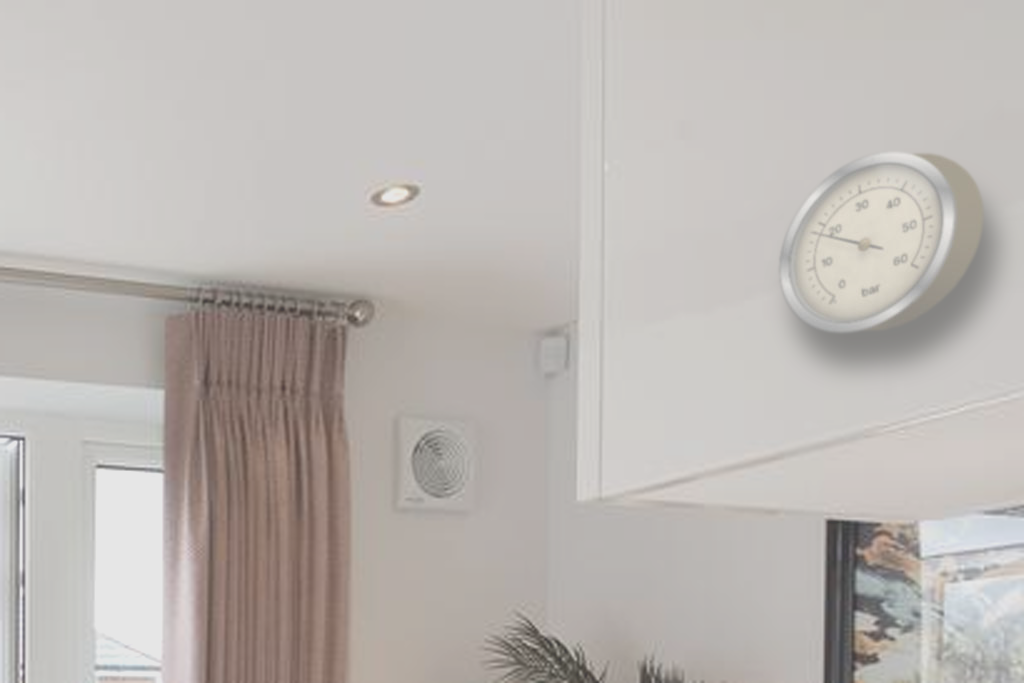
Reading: 18 bar
